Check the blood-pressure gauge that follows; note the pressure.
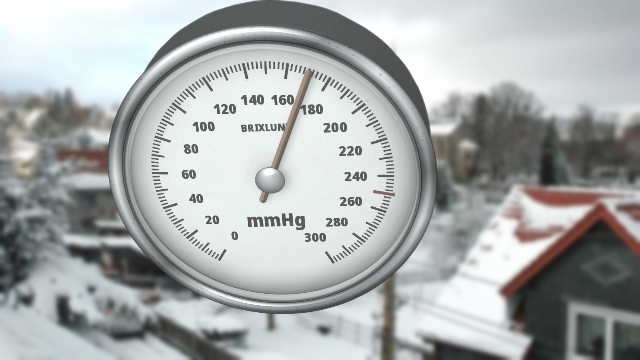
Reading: 170 mmHg
